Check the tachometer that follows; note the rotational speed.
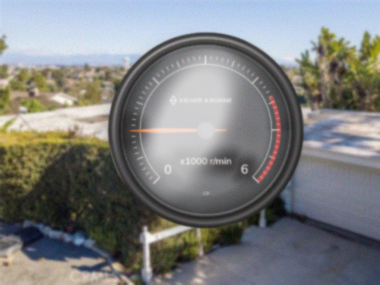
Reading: 1000 rpm
